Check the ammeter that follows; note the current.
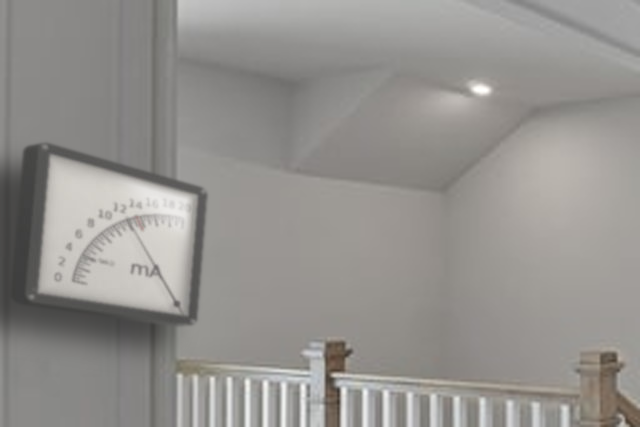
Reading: 12 mA
